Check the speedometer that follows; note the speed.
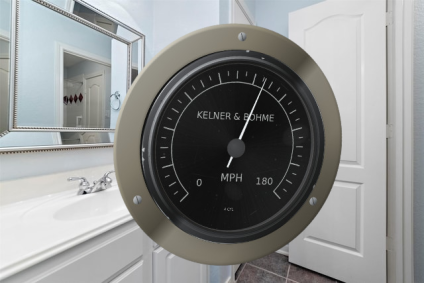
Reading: 105 mph
